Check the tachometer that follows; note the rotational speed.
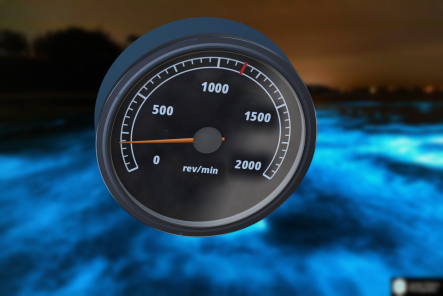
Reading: 200 rpm
